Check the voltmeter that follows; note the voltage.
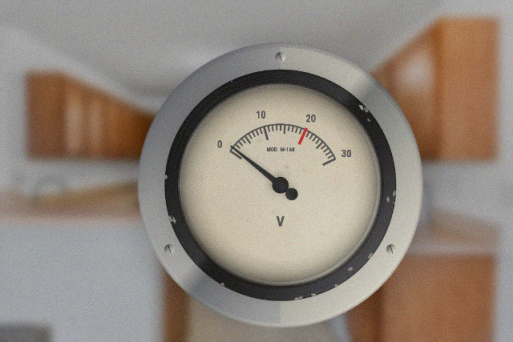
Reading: 1 V
